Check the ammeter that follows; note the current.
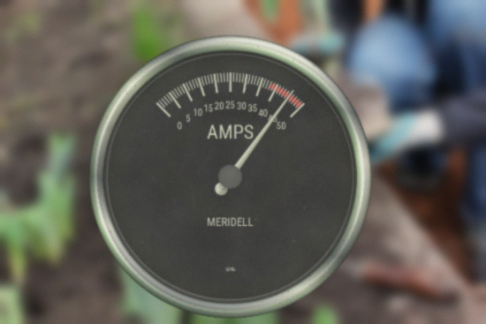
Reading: 45 A
